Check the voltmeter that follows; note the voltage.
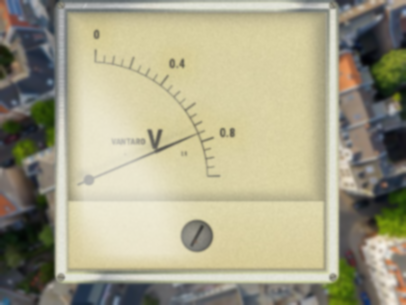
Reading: 0.75 V
